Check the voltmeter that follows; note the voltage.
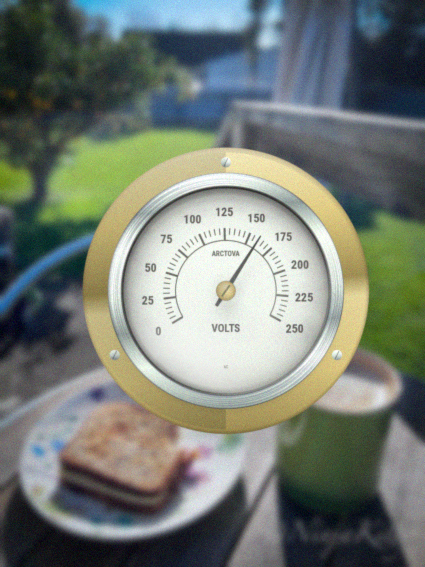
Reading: 160 V
